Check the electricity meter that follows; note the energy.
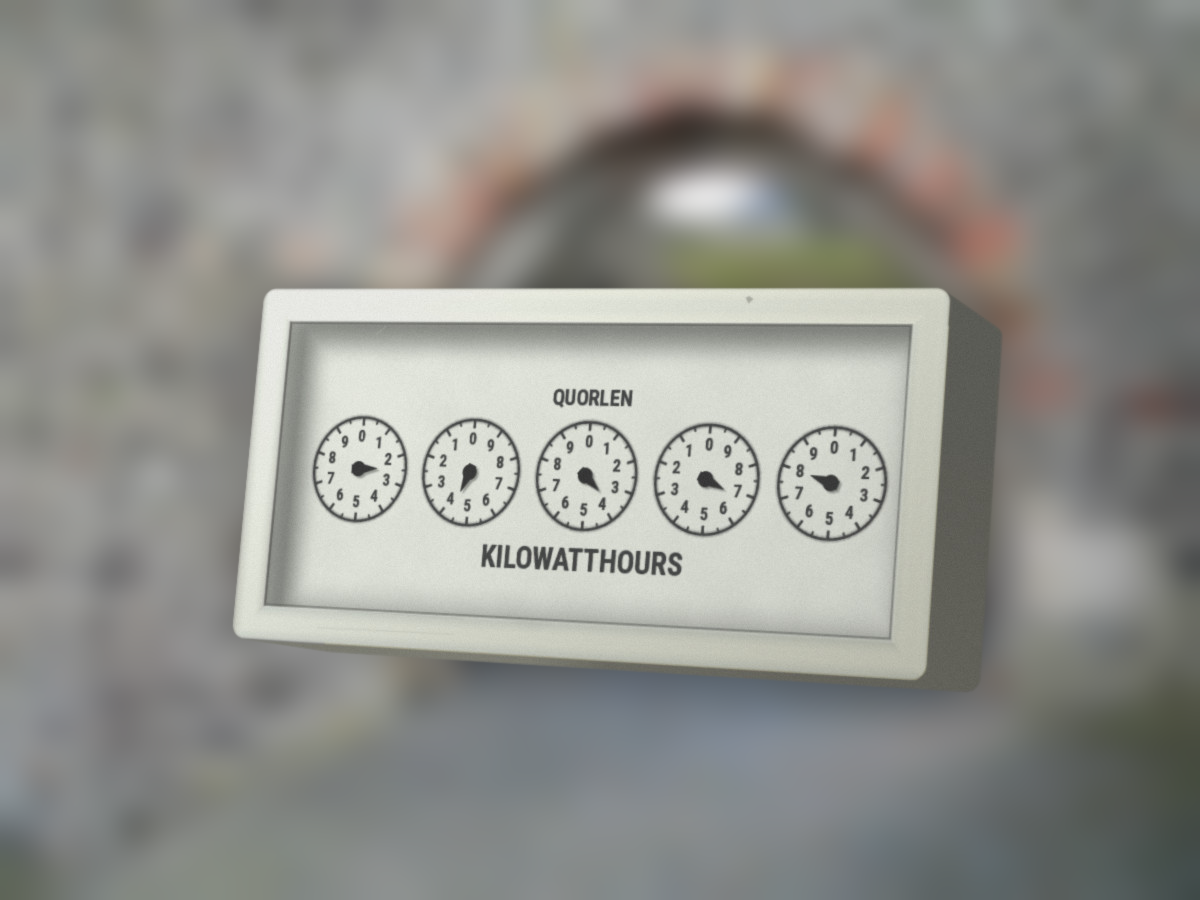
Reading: 24368 kWh
